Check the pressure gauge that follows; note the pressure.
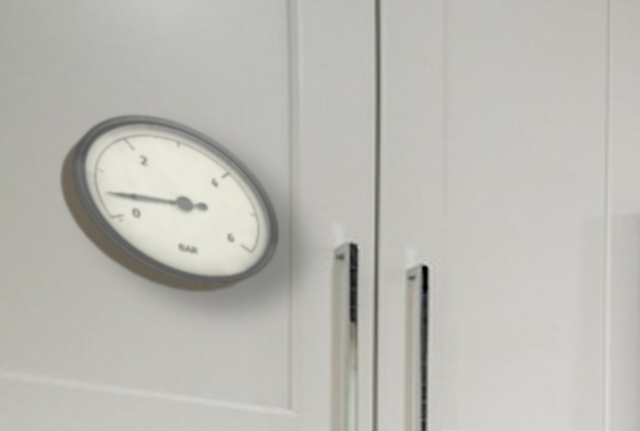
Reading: 0.5 bar
